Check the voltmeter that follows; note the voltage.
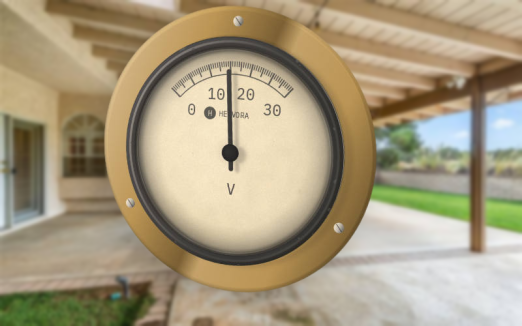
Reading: 15 V
